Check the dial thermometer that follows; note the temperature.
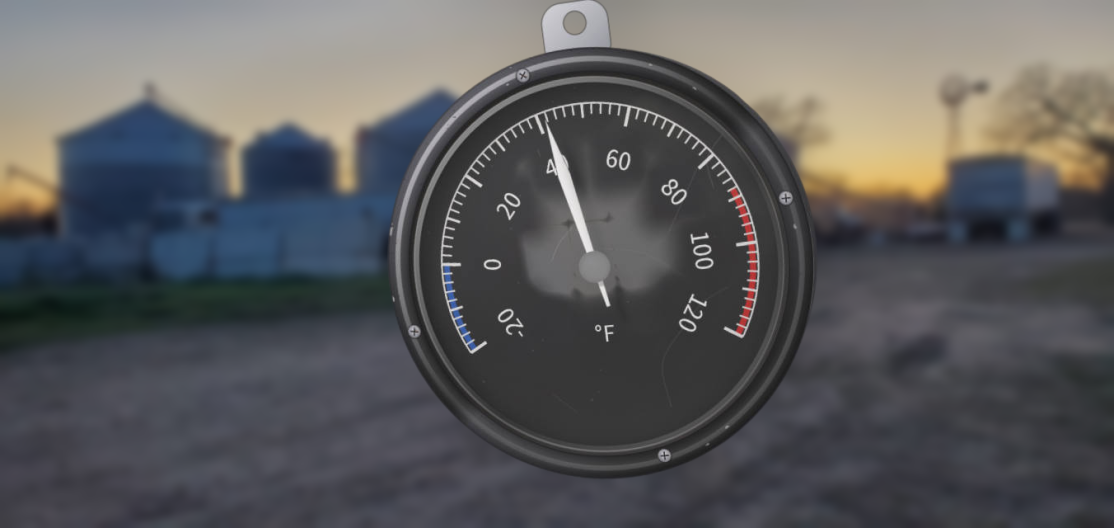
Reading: 42 °F
